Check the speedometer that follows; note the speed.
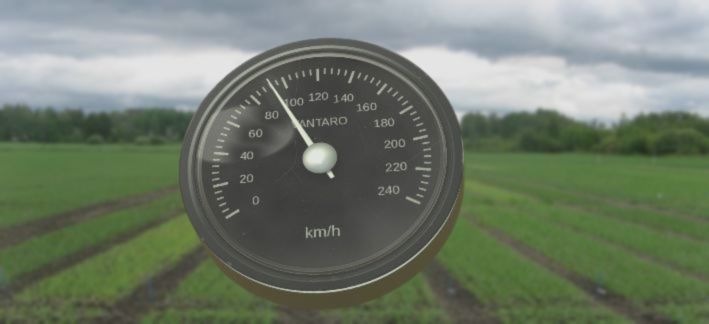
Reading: 92 km/h
